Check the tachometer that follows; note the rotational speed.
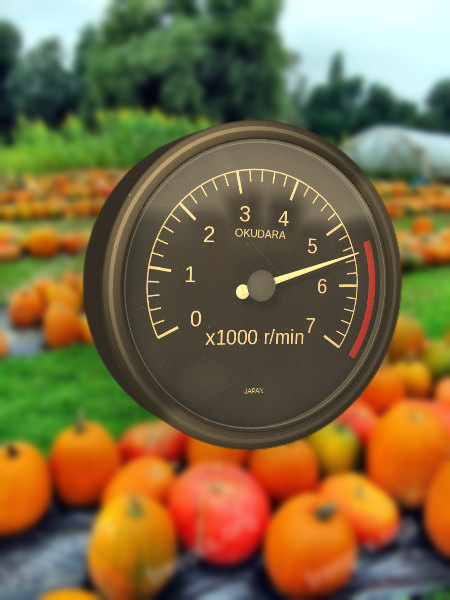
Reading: 5500 rpm
